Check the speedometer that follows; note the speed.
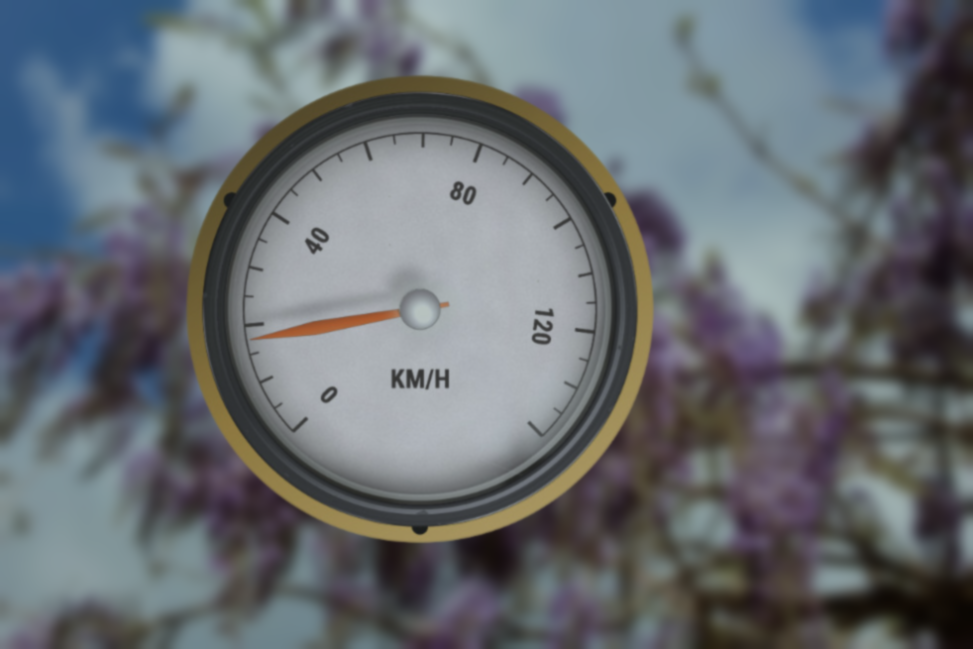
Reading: 17.5 km/h
